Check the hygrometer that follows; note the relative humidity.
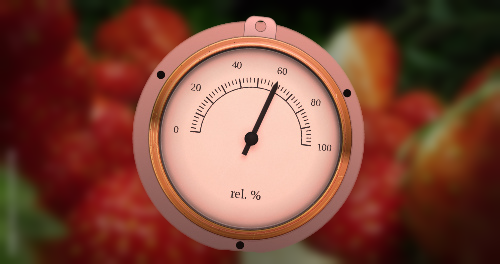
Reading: 60 %
